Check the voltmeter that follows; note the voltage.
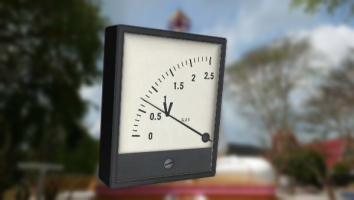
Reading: 0.7 V
